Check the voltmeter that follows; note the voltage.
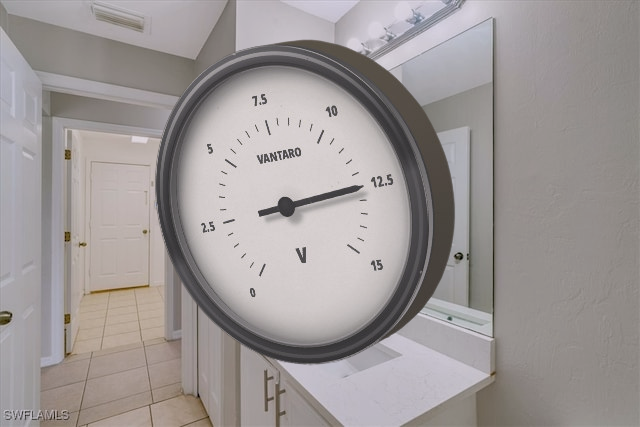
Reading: 12.5 V
